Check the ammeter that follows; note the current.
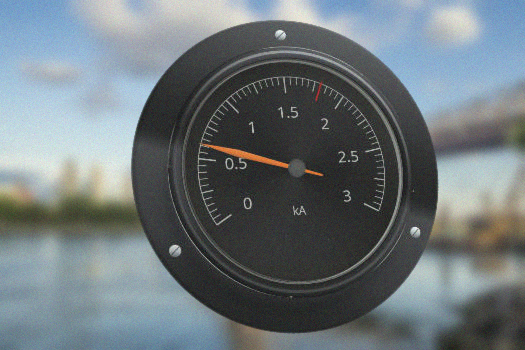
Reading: 0.6 kA
